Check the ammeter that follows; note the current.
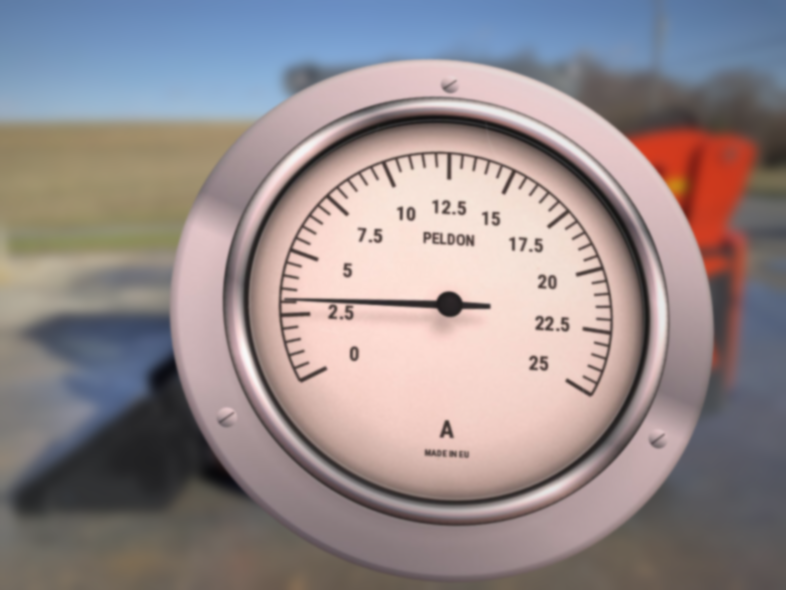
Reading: 3 A
